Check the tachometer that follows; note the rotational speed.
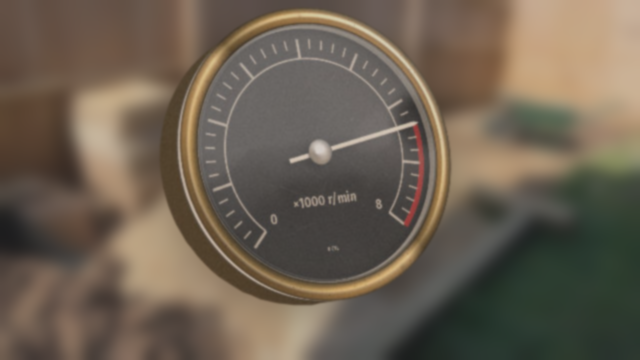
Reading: 6400 rpm
